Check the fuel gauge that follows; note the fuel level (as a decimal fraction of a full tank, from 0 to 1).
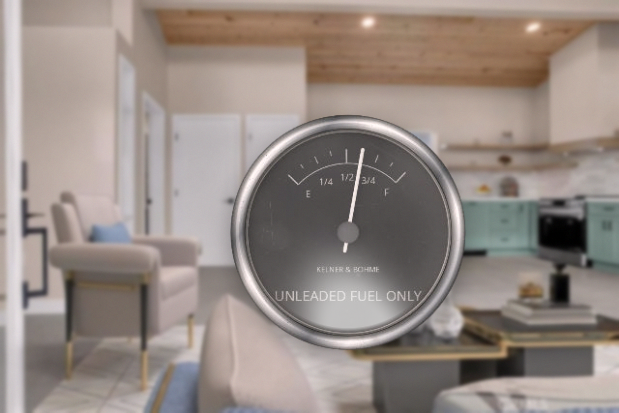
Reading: 0.625
